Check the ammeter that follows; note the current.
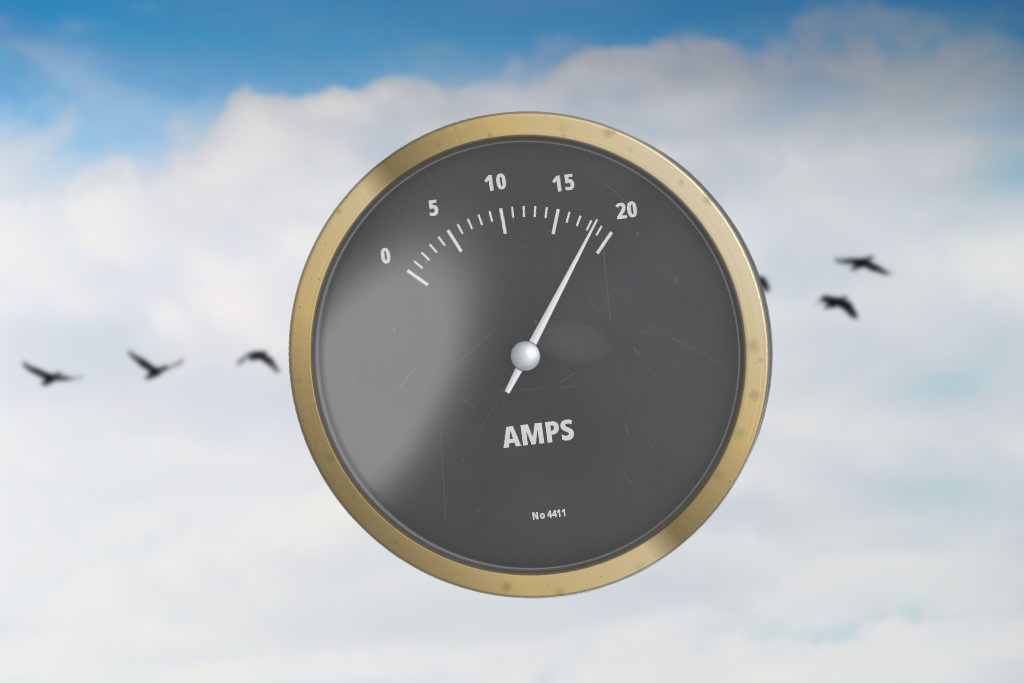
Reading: 18.5 A
